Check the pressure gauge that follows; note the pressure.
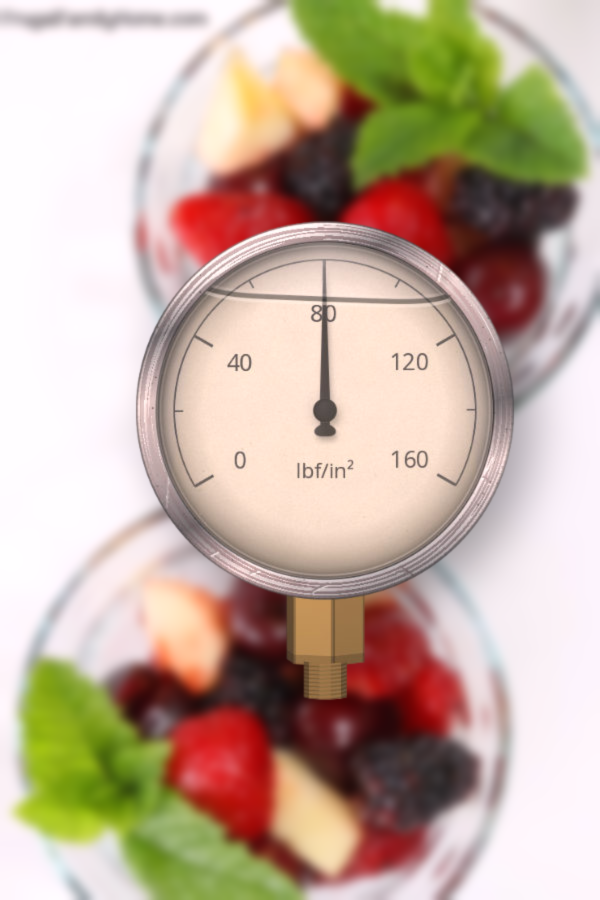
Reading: 80 psi
